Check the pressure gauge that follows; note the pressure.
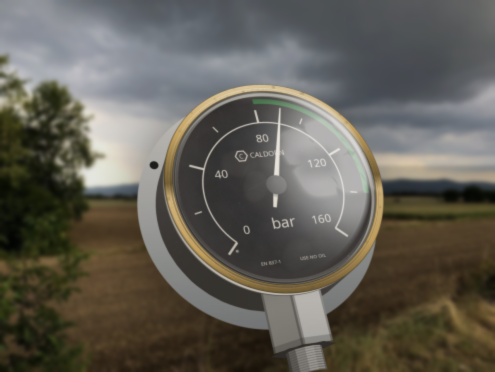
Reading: 90 bar
